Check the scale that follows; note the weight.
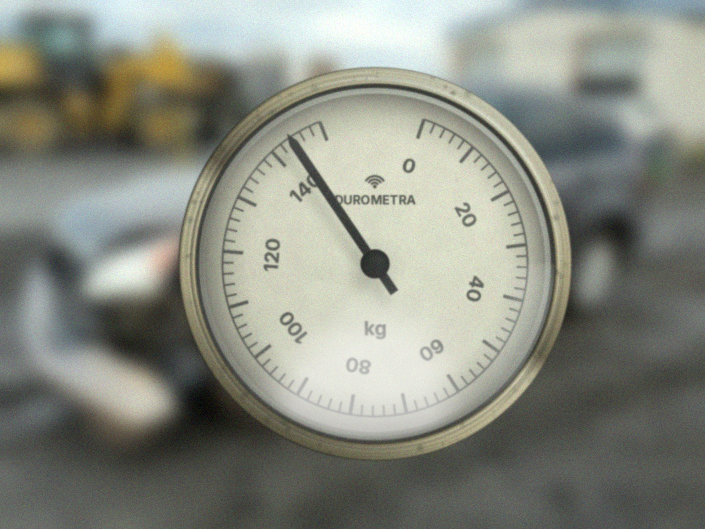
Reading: 144 kg
